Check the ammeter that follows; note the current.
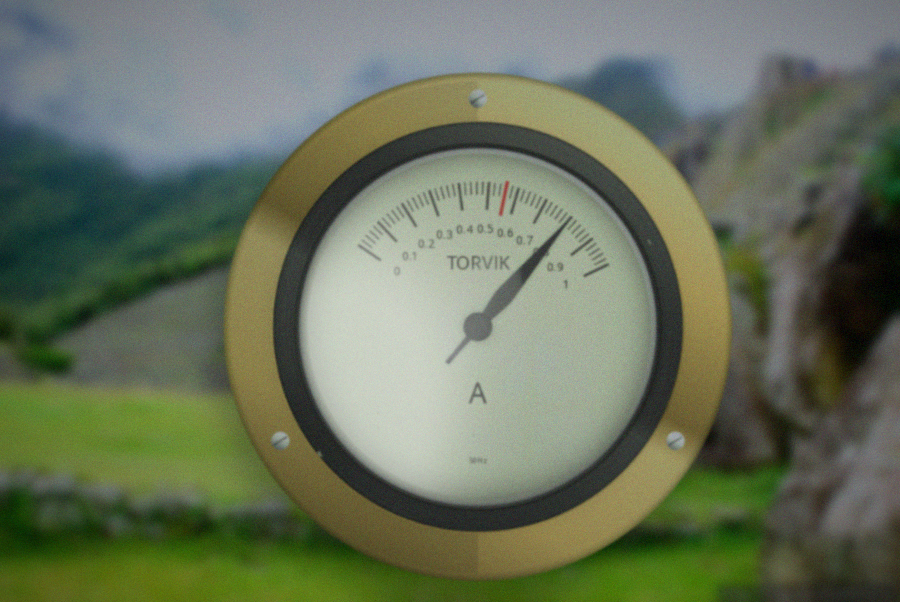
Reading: 0.8 A
